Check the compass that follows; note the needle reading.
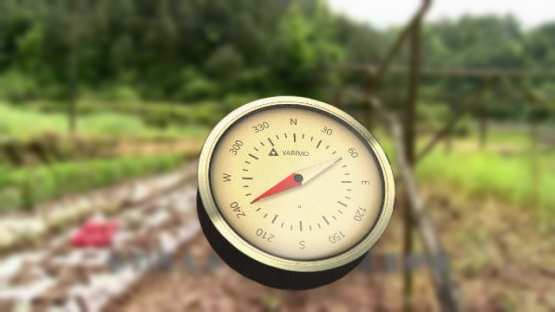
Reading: 240 °
